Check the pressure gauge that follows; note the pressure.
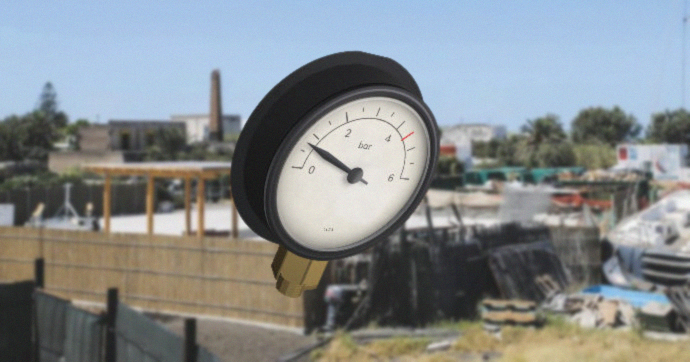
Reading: 0.75 bar
